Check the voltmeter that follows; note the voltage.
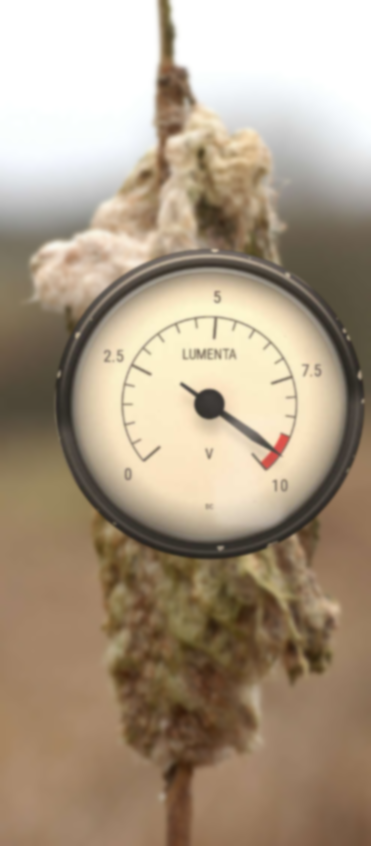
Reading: 9.5 V
